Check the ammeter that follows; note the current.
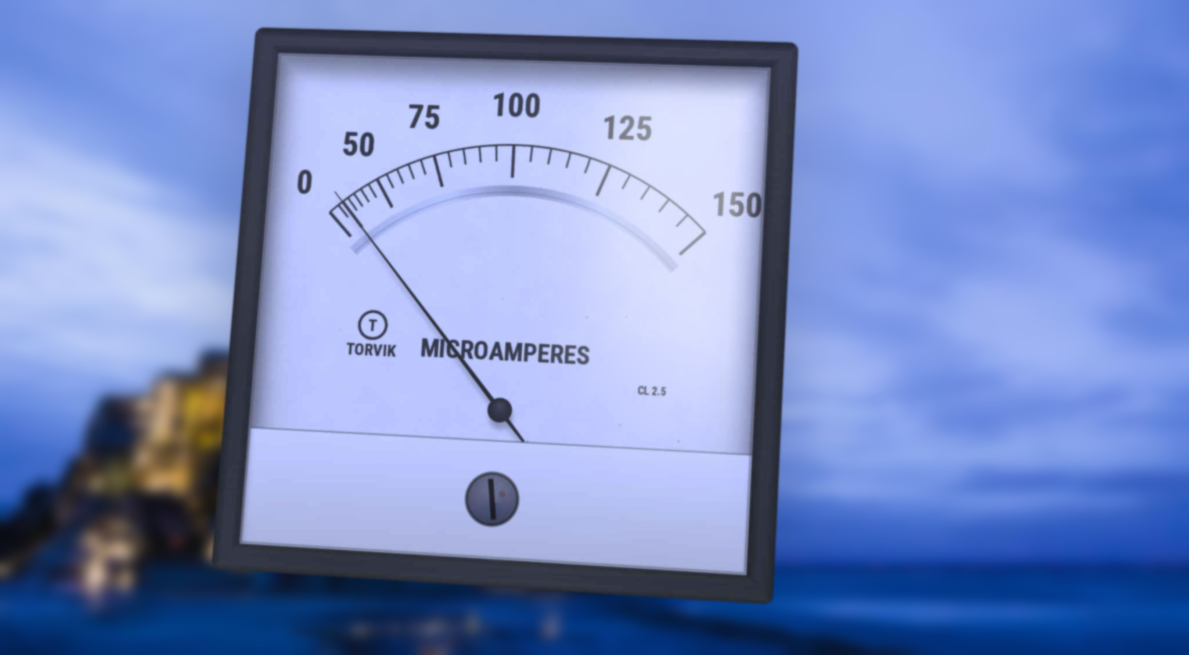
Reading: 25 µA
